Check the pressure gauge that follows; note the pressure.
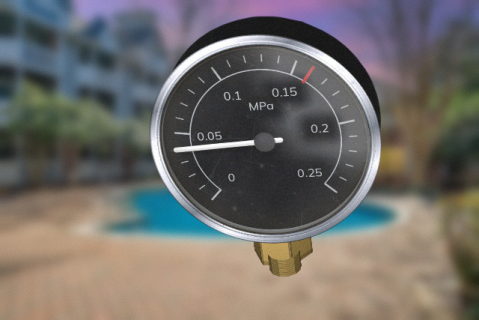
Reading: 0.04 MPa
